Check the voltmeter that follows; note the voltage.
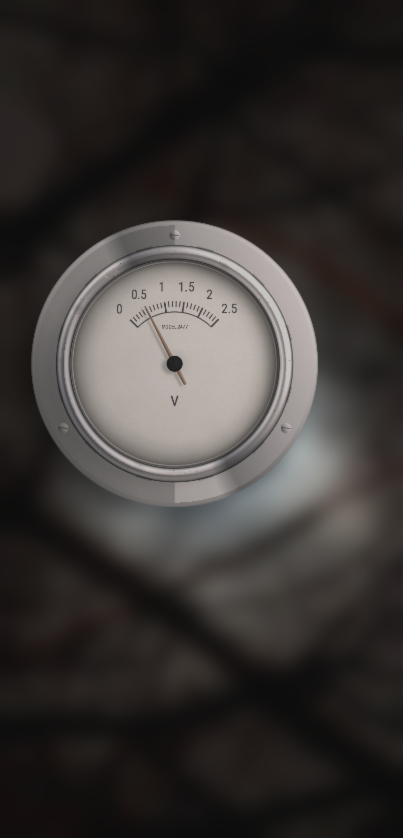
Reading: 0.5 V
